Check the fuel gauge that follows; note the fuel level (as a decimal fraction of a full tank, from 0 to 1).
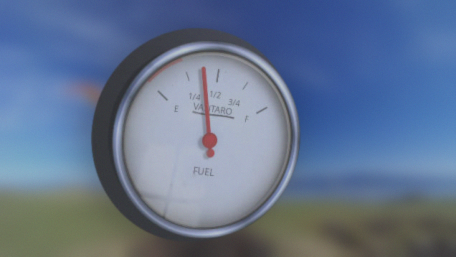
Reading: 0.375
